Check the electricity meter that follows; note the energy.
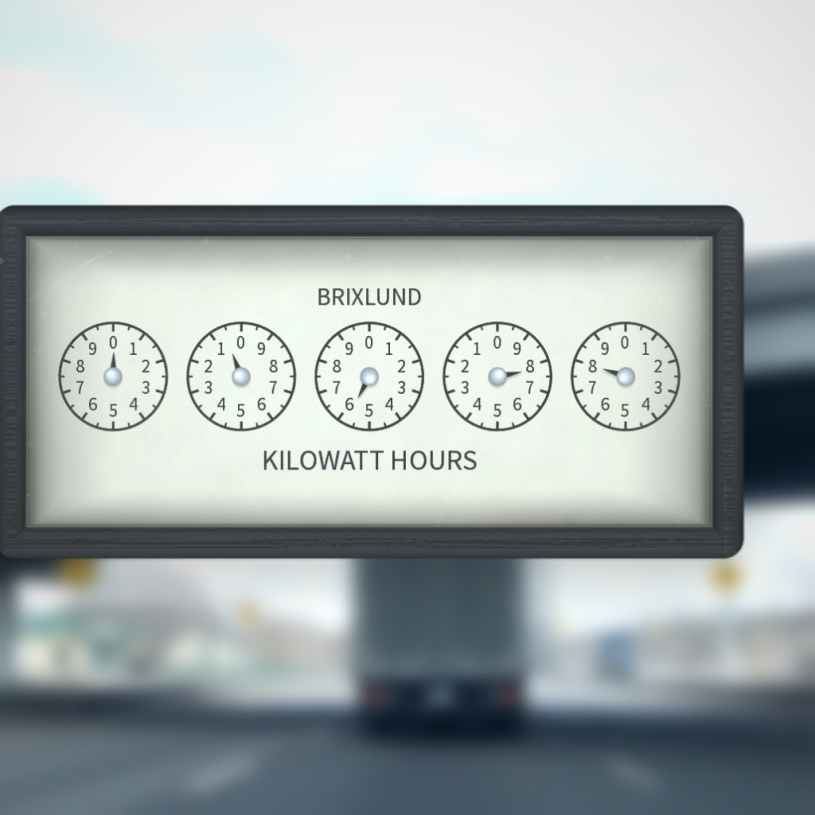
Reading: 578 kWh
